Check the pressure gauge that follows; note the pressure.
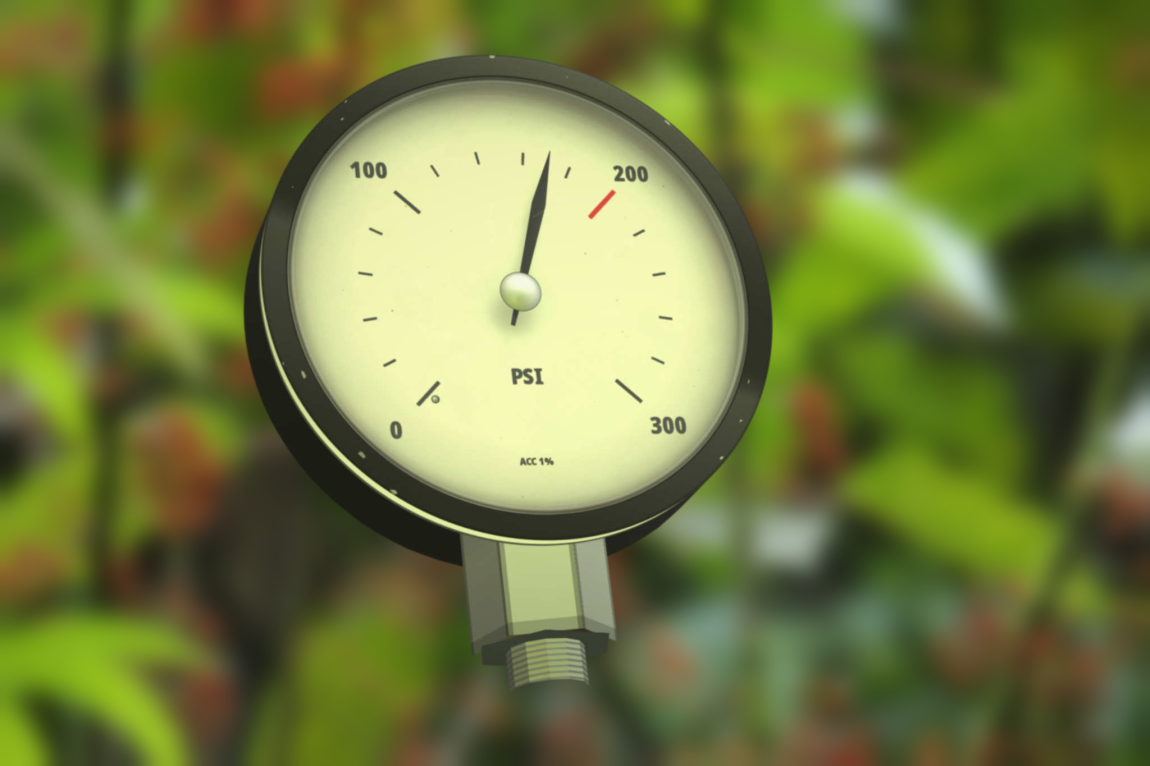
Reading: 170 psi
